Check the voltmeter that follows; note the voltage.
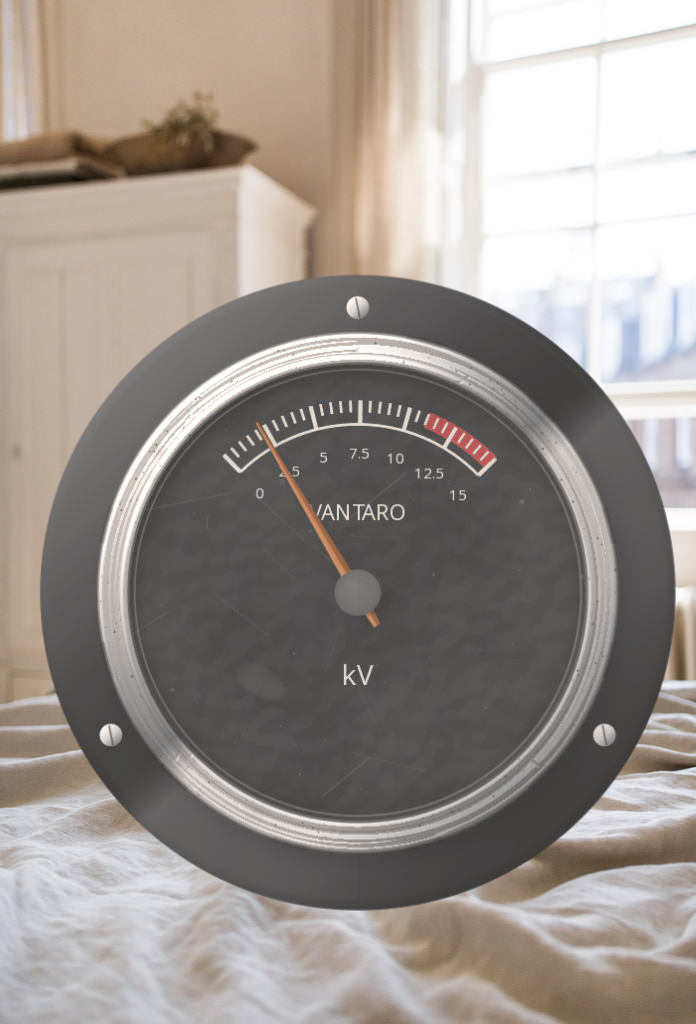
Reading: 2.25 kV
